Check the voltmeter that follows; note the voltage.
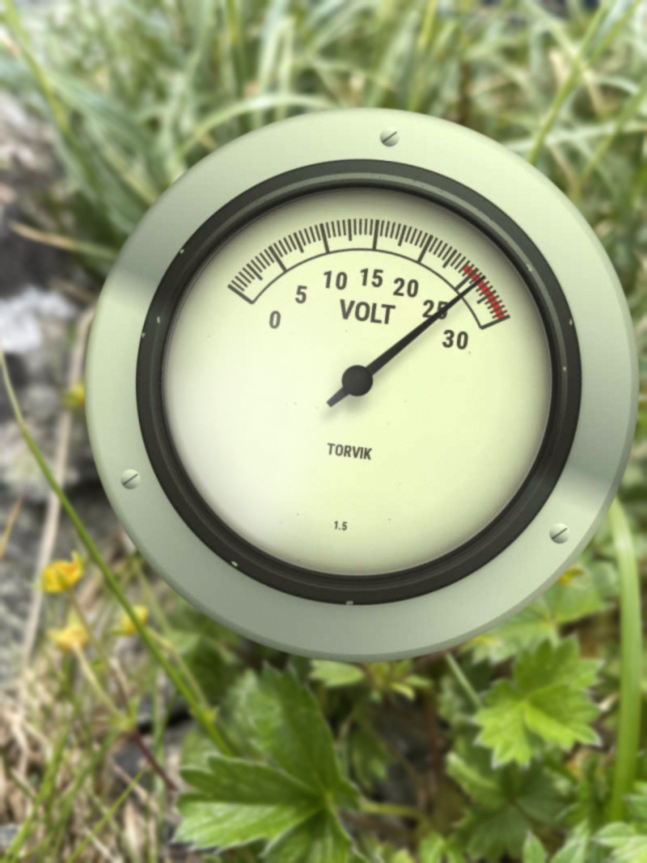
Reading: 26 V
